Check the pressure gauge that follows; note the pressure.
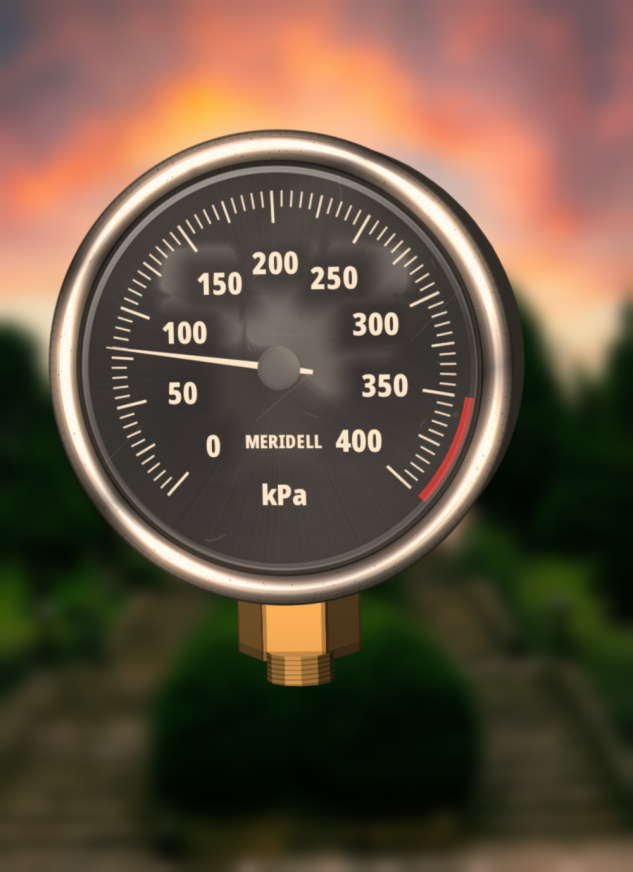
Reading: 80 kPa
